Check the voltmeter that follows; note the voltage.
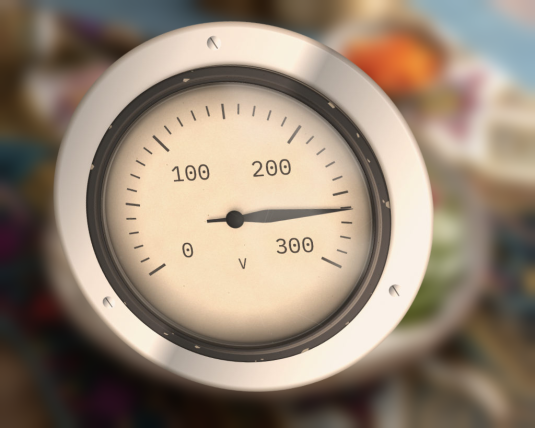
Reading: 260 V
